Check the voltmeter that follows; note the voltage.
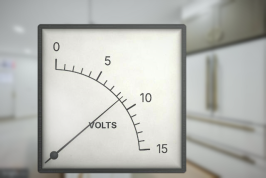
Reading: 8.5 V
